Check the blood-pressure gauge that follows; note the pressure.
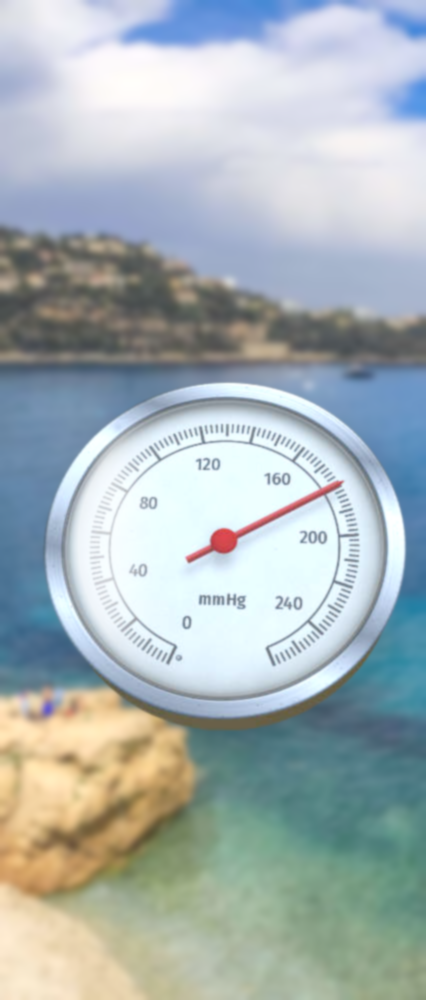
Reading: 180 mmHg
